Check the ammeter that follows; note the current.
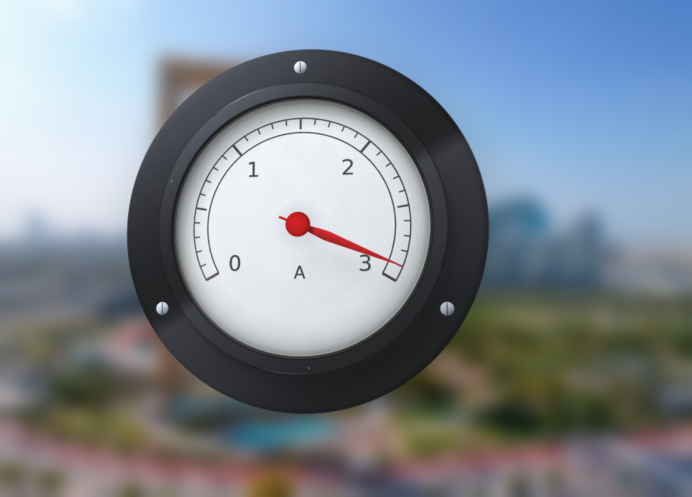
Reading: 2.9 A
